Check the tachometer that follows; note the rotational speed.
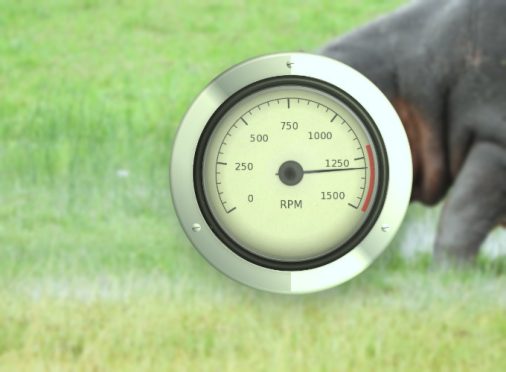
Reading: 1300 rpm
